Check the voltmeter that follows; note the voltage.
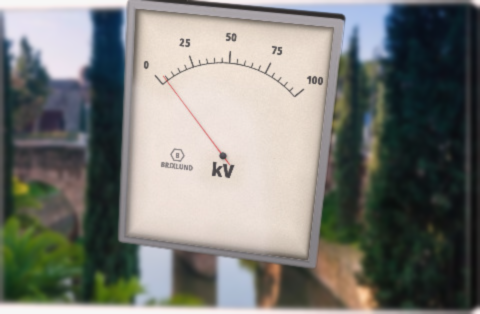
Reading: 5 kV
